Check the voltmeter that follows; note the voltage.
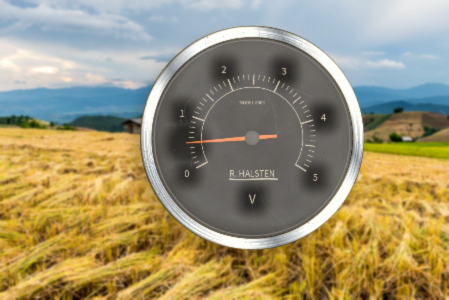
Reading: 0.5 V
